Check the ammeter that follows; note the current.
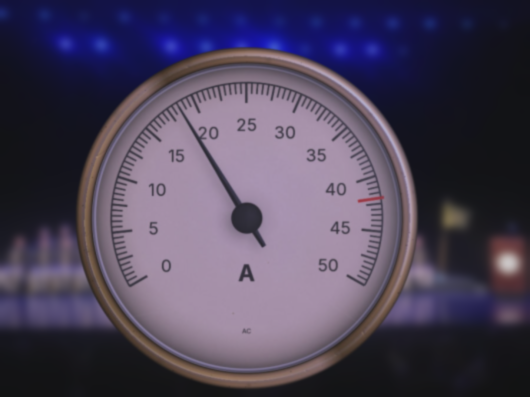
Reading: 18.5 A
